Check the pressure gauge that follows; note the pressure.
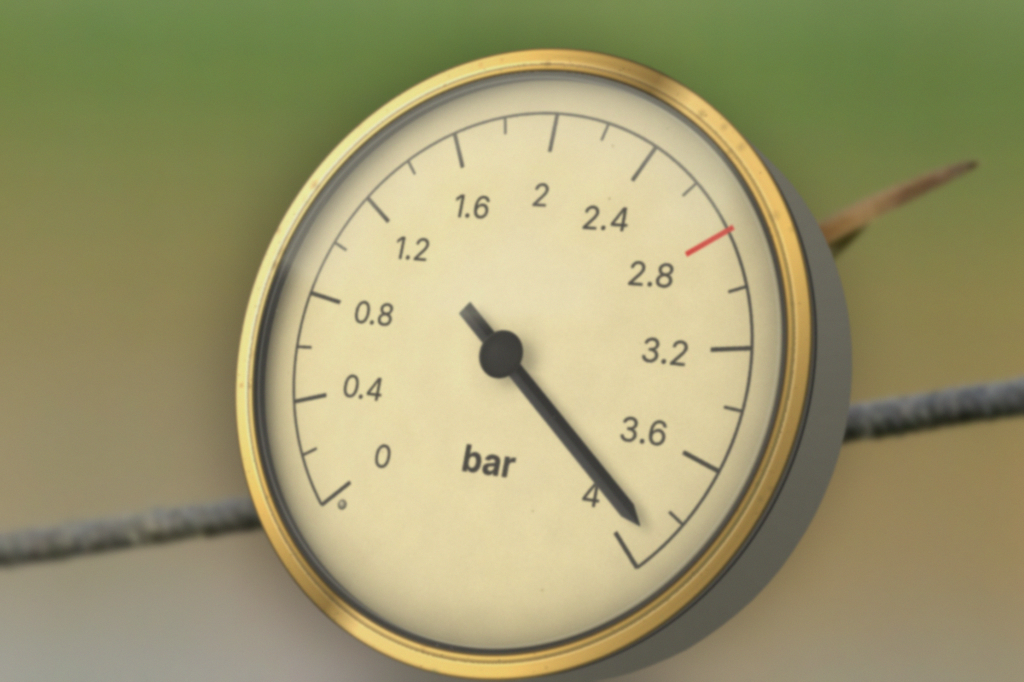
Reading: 3.9 bar
